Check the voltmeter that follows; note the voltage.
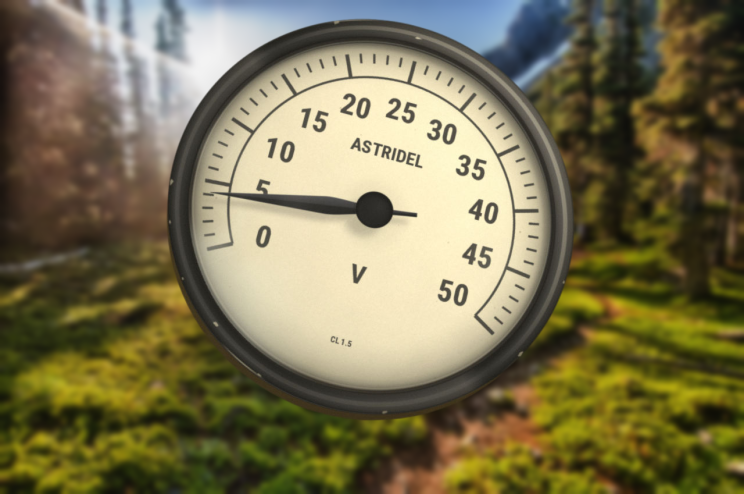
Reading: 4 V
